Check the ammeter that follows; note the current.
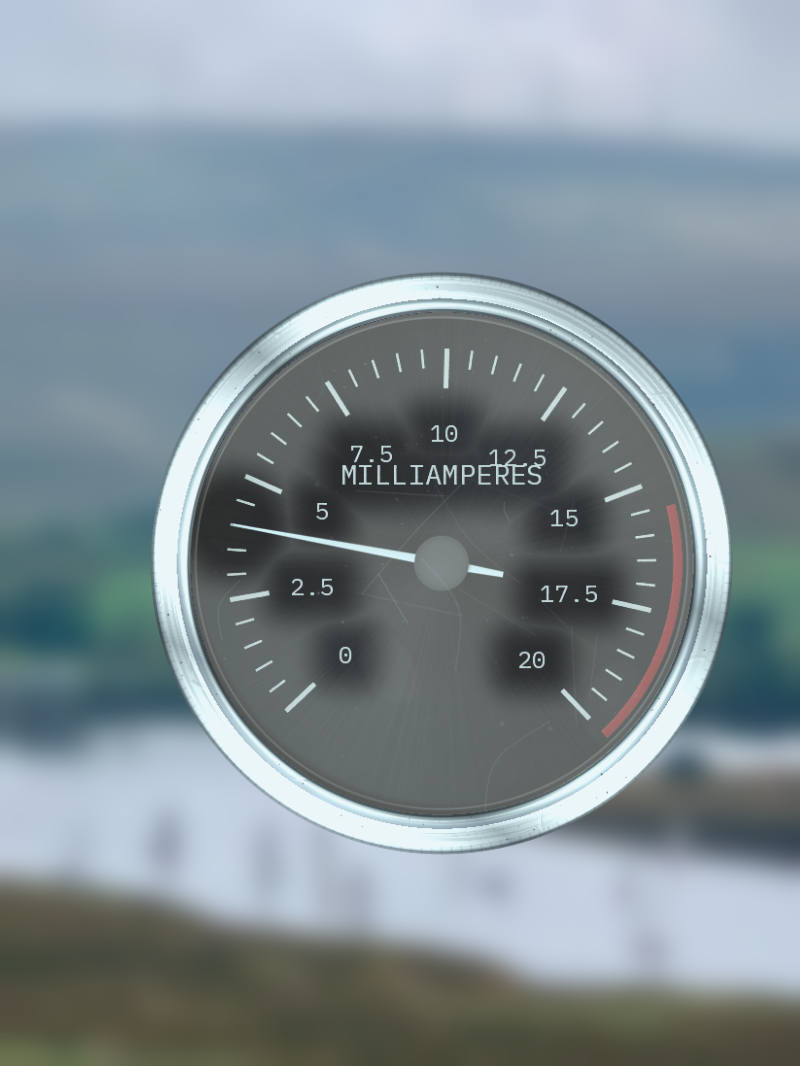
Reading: 4 mA
